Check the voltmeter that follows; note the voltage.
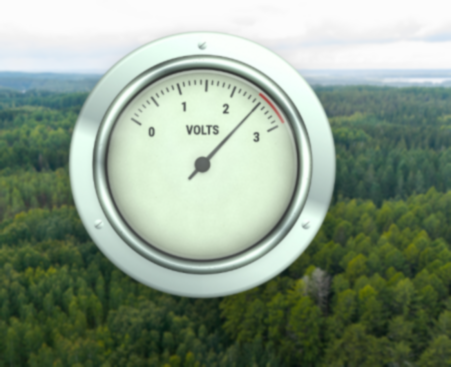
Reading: 2.5 V
